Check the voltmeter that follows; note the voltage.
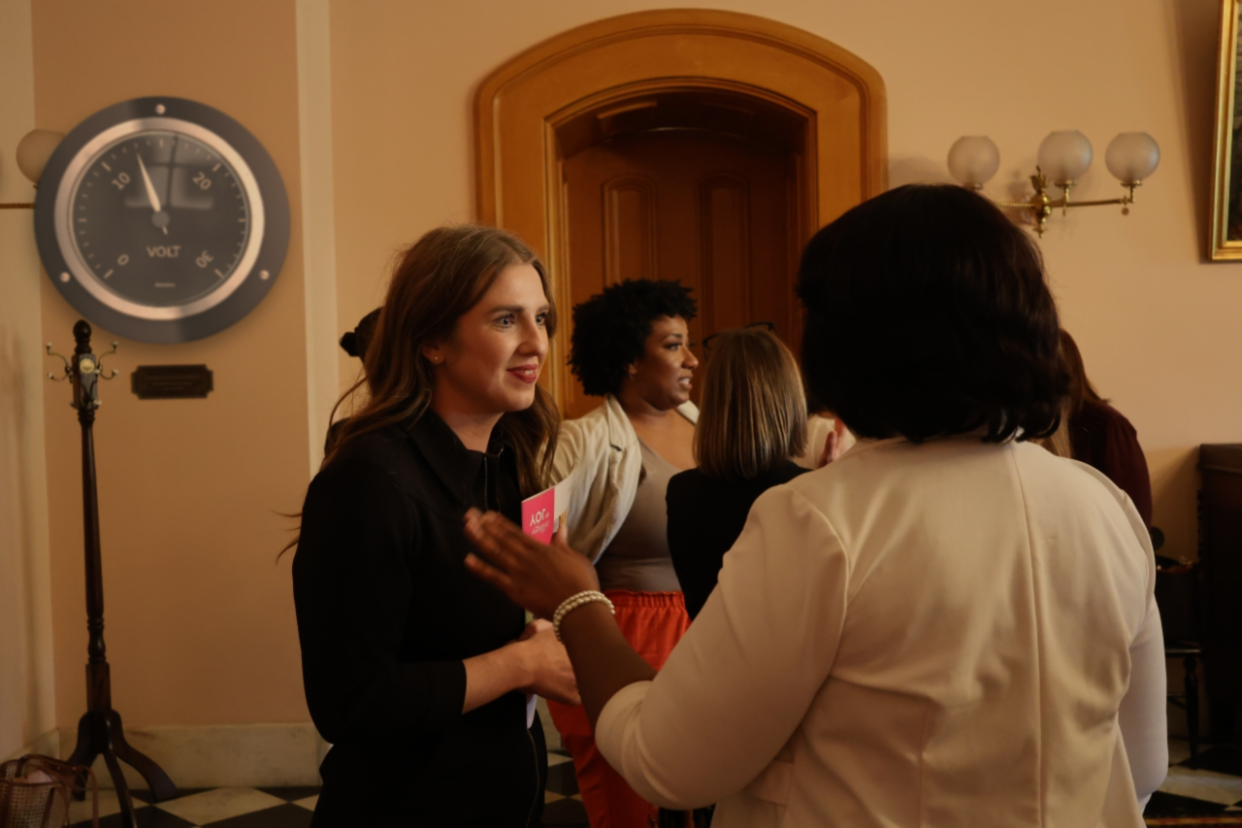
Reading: 13 V
